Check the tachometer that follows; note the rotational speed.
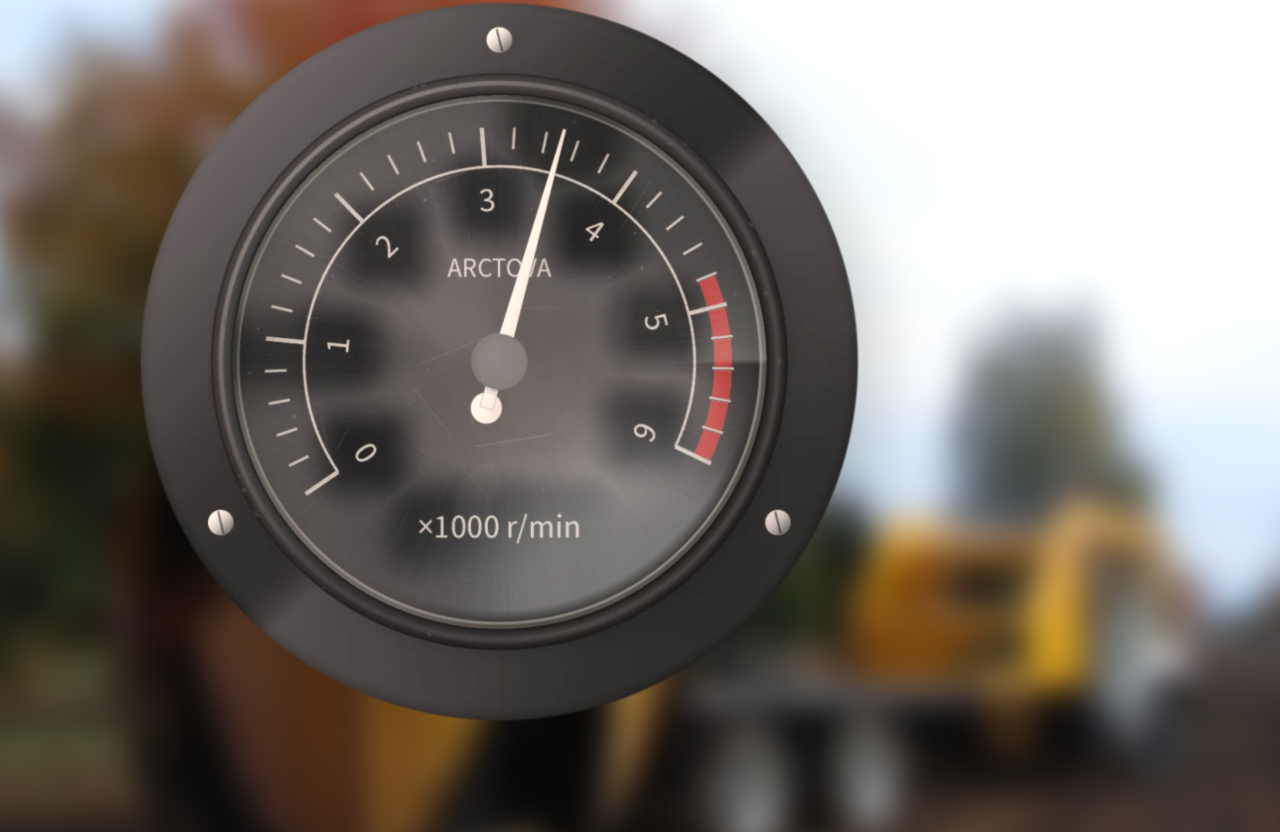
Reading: 3500 rpm
